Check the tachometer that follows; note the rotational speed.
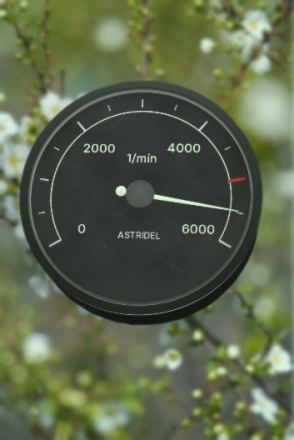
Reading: 5500 rpm
